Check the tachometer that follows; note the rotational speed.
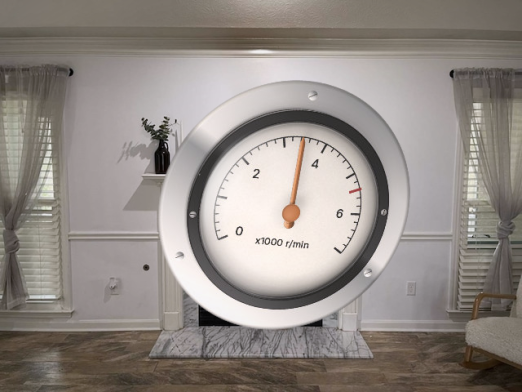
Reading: 3400 rpm
